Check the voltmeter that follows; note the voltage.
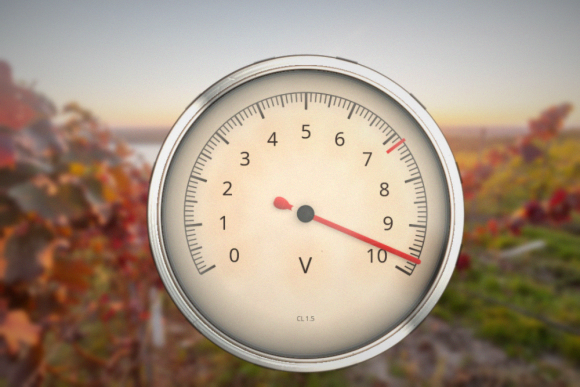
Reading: 9.7 V
